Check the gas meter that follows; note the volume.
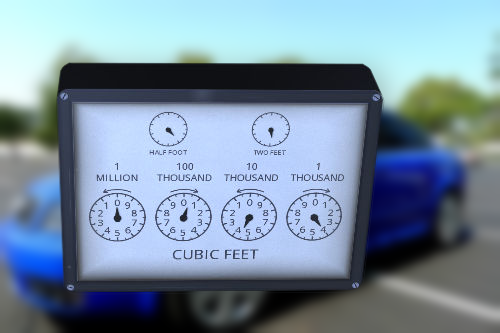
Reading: 4400 ft³
